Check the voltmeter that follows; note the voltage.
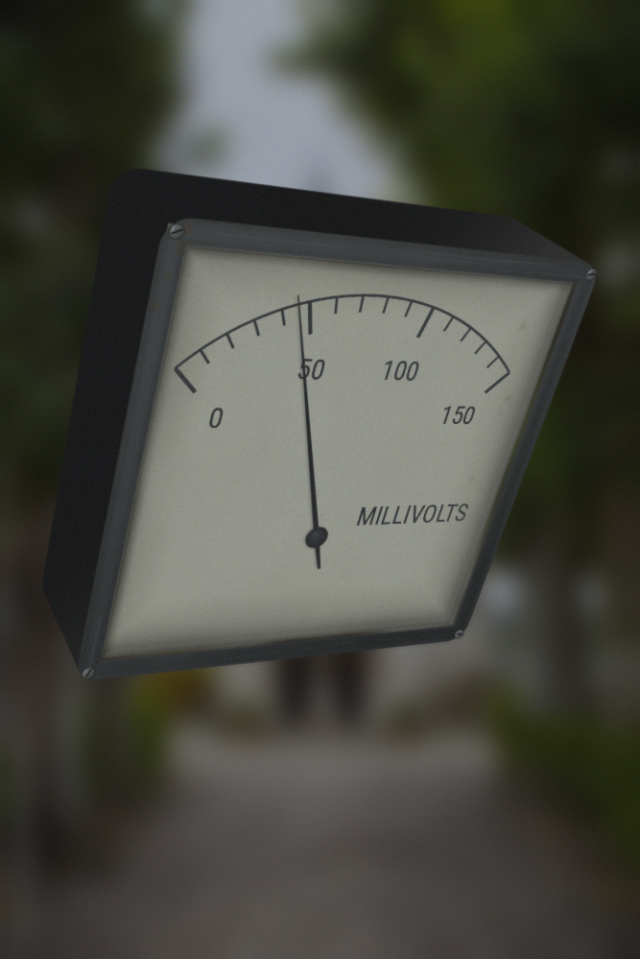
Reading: 45 mV
